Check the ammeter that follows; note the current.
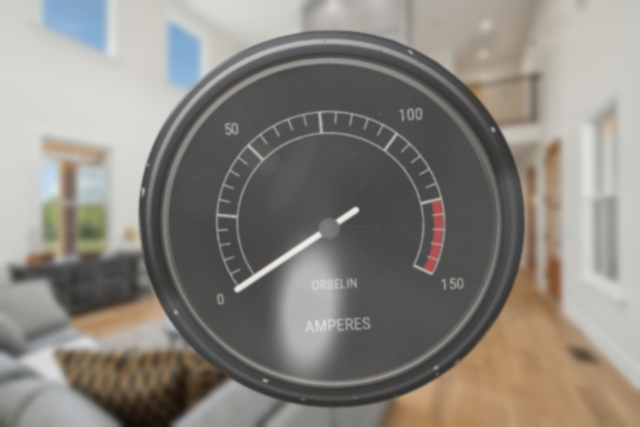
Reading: 0 A
